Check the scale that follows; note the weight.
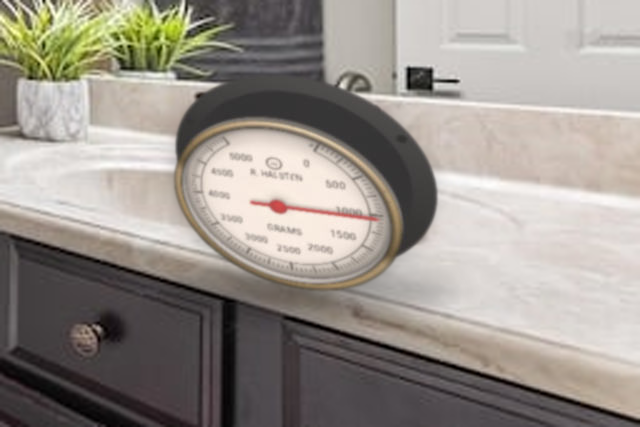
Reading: 1000 g
